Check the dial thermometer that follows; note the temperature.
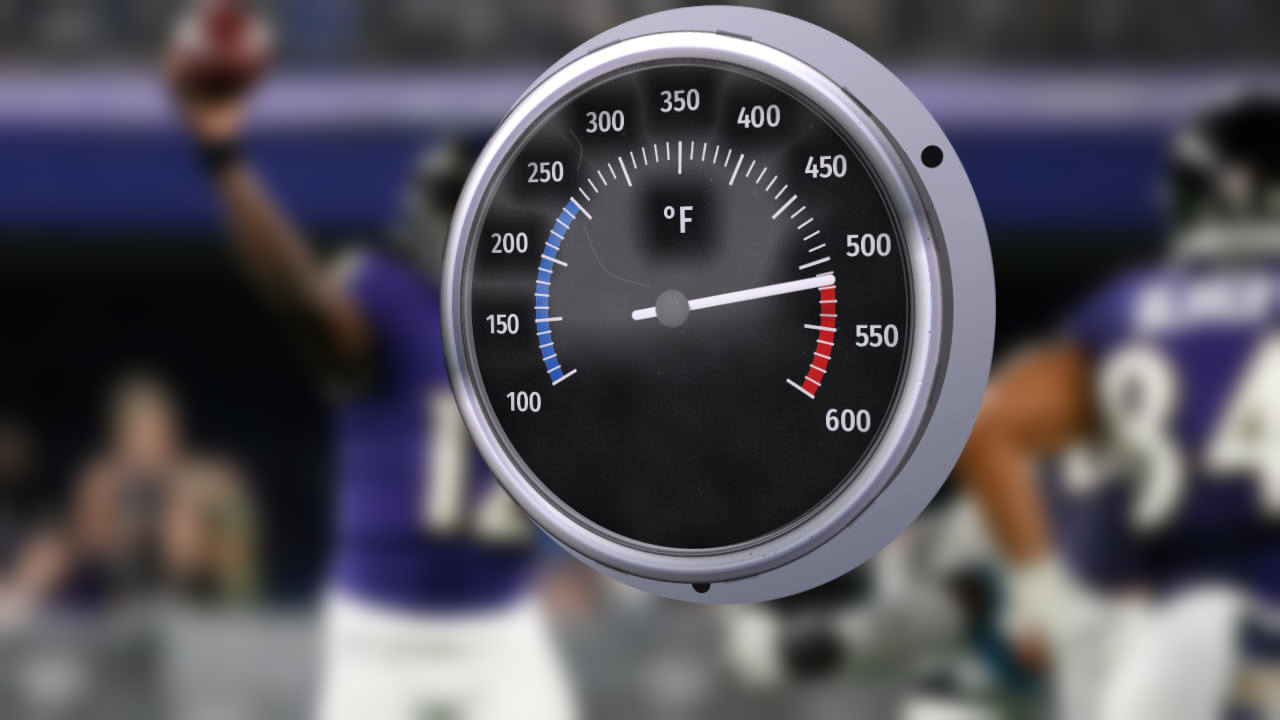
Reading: 515 °F
